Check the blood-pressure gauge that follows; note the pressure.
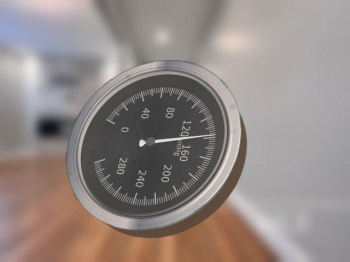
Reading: 140 mmHg
